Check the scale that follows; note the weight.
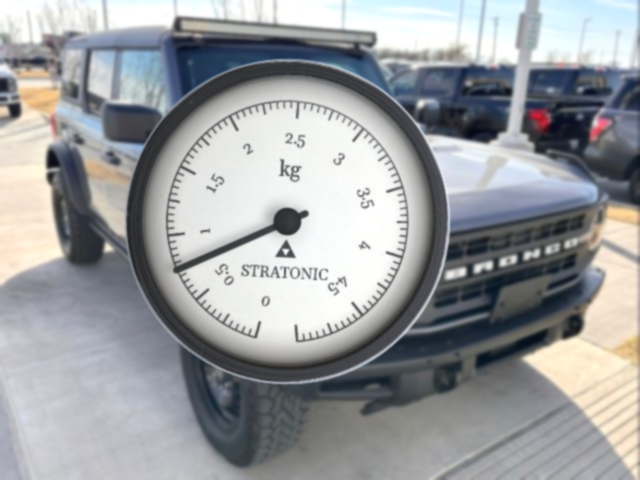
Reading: 0.75 kg
